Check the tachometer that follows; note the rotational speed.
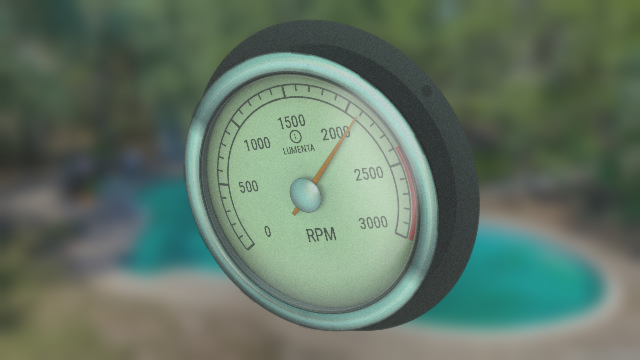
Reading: 2100 rpm
